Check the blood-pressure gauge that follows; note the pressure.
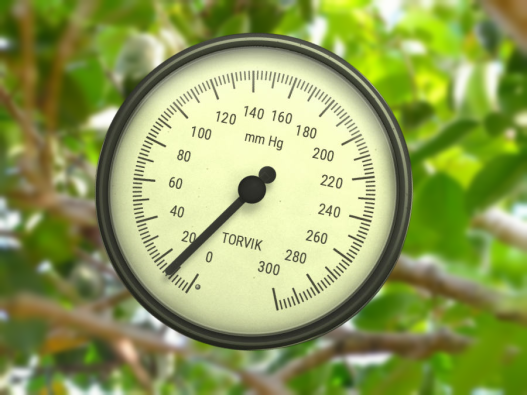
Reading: 12 mmHg
